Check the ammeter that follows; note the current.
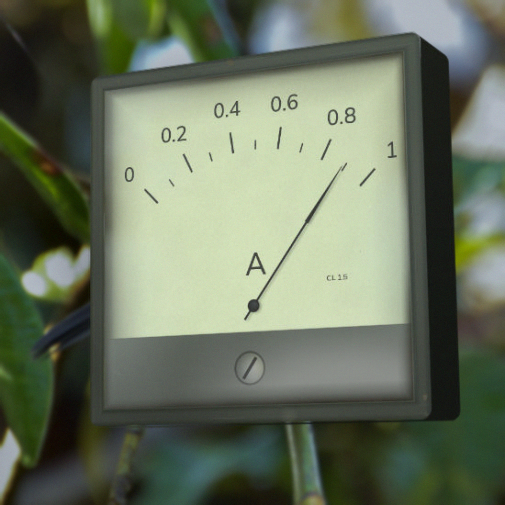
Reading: 0.9 A
